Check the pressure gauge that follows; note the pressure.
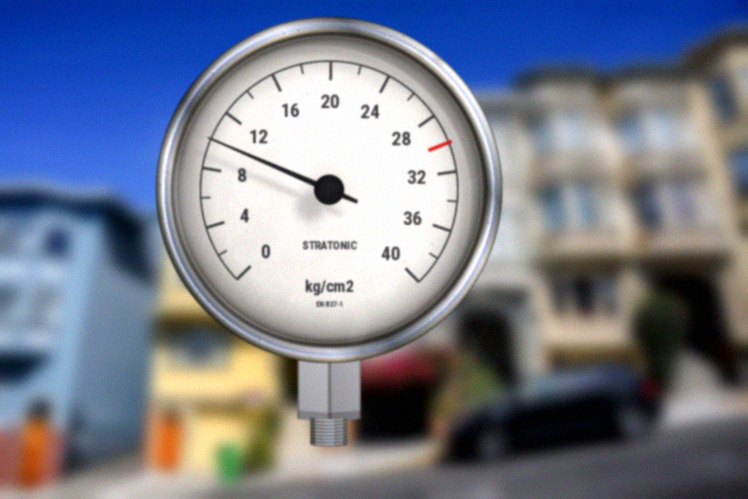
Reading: 10 kg/cm²
